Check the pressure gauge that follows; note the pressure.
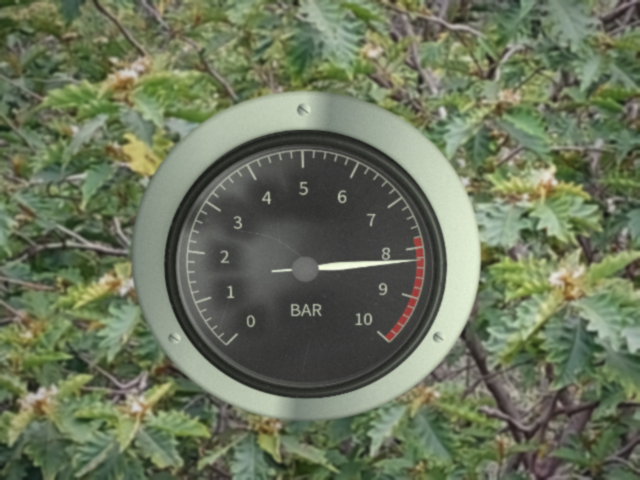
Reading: 8.2 bar
